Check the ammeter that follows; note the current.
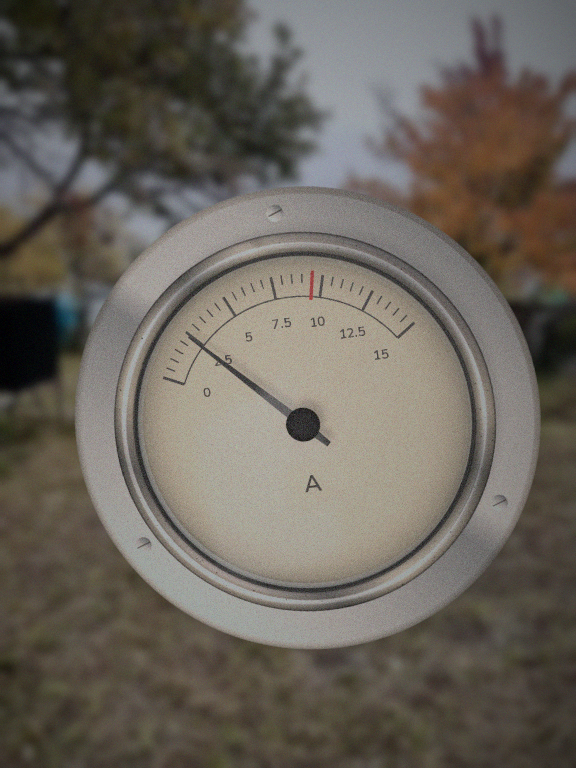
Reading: 2.5 A
